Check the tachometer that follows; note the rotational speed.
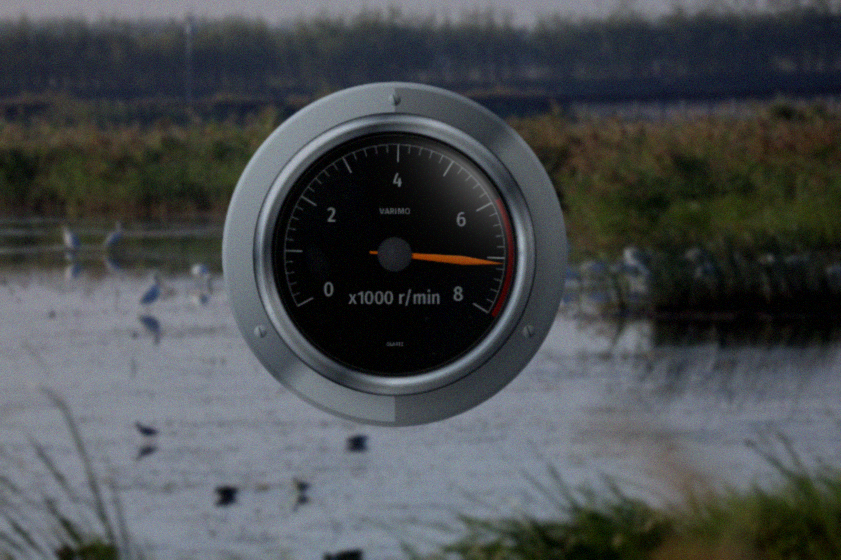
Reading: 7100 rpm
